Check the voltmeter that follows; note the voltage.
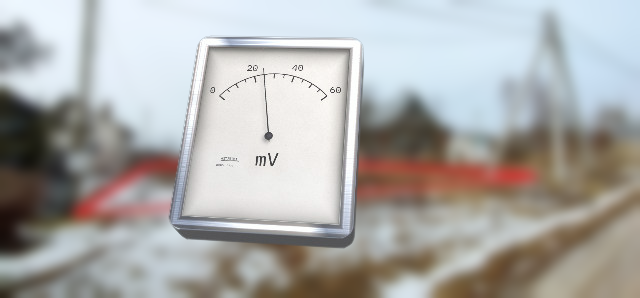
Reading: 25 mV
